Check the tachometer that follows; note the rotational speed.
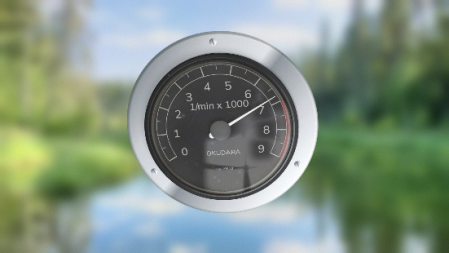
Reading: 6750 rpm
